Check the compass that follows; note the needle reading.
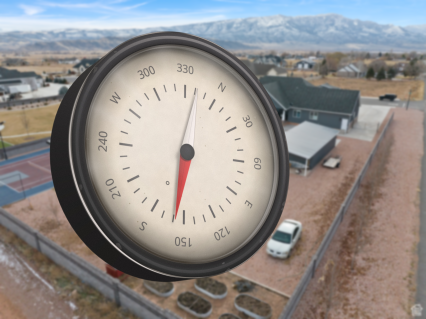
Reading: 160 °
